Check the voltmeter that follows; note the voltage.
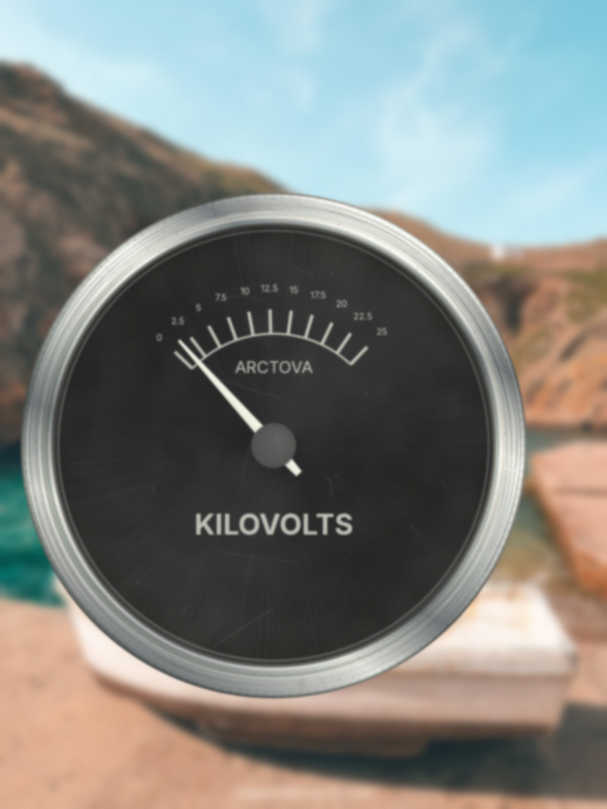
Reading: 1.25 kV
